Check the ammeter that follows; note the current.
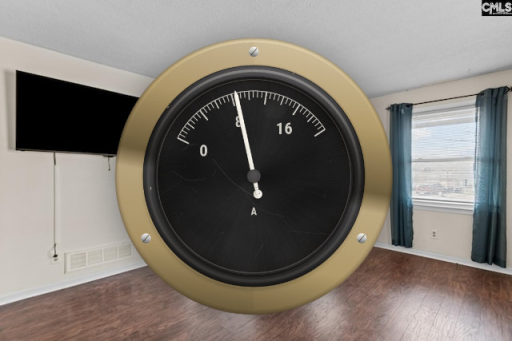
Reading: 8.5 A
